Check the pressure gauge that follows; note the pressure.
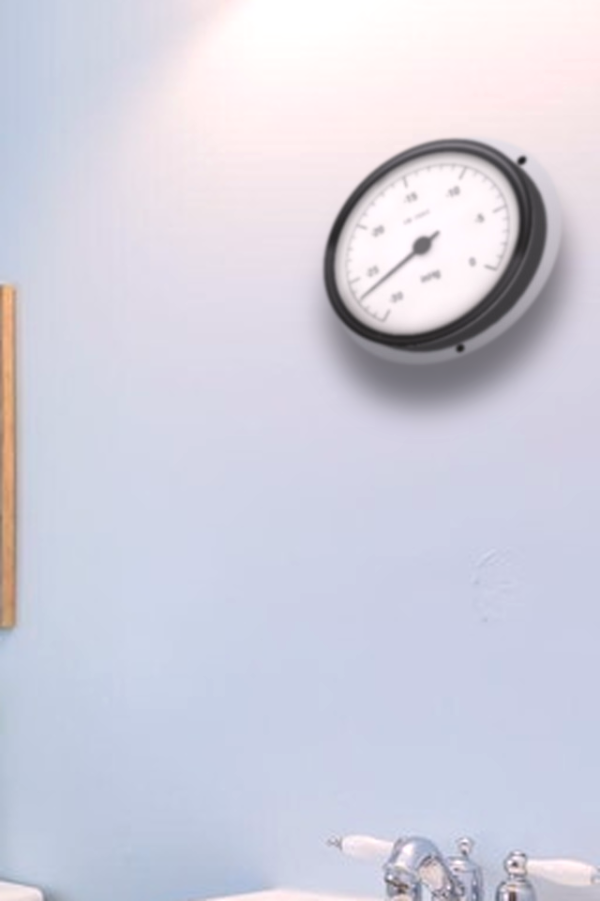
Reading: -27 inHg
